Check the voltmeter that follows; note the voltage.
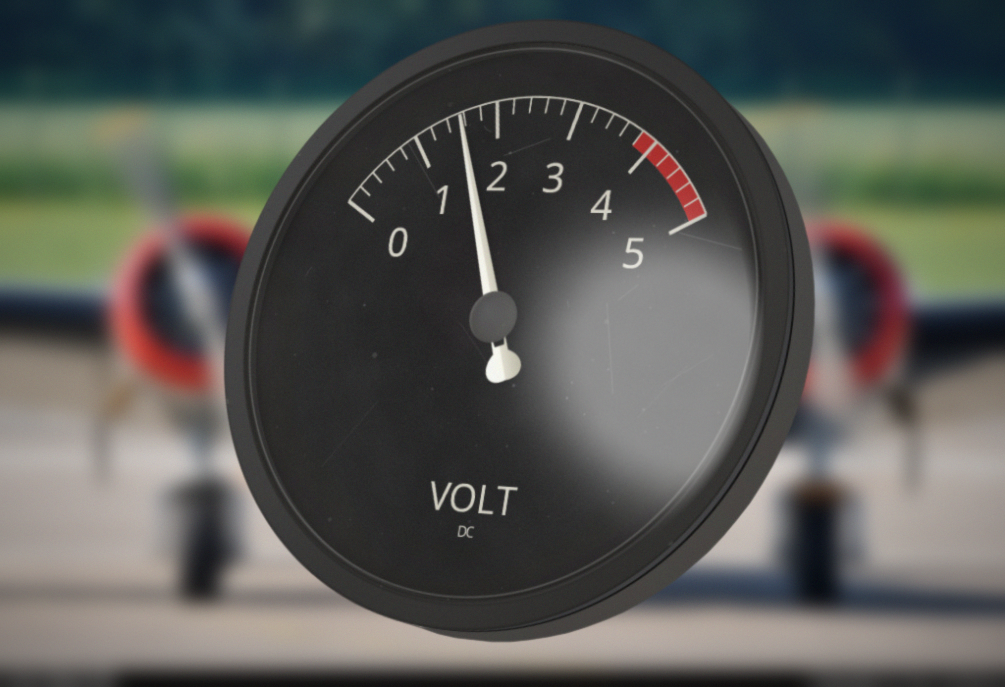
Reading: 1.6 V
